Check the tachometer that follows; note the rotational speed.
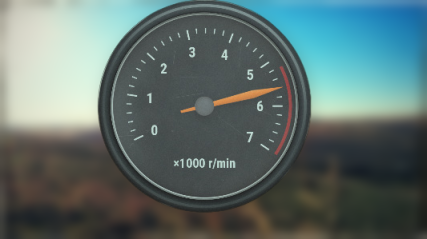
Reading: 5600 rpm
